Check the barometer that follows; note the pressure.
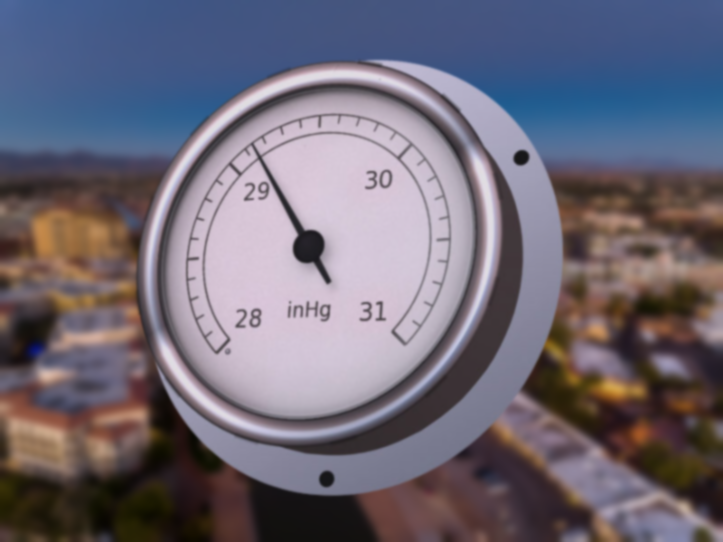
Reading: 29.15 inHg
